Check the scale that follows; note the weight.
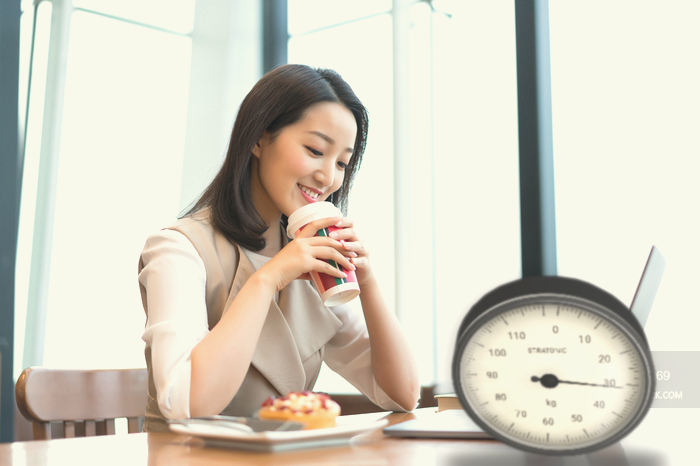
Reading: 30 kg
